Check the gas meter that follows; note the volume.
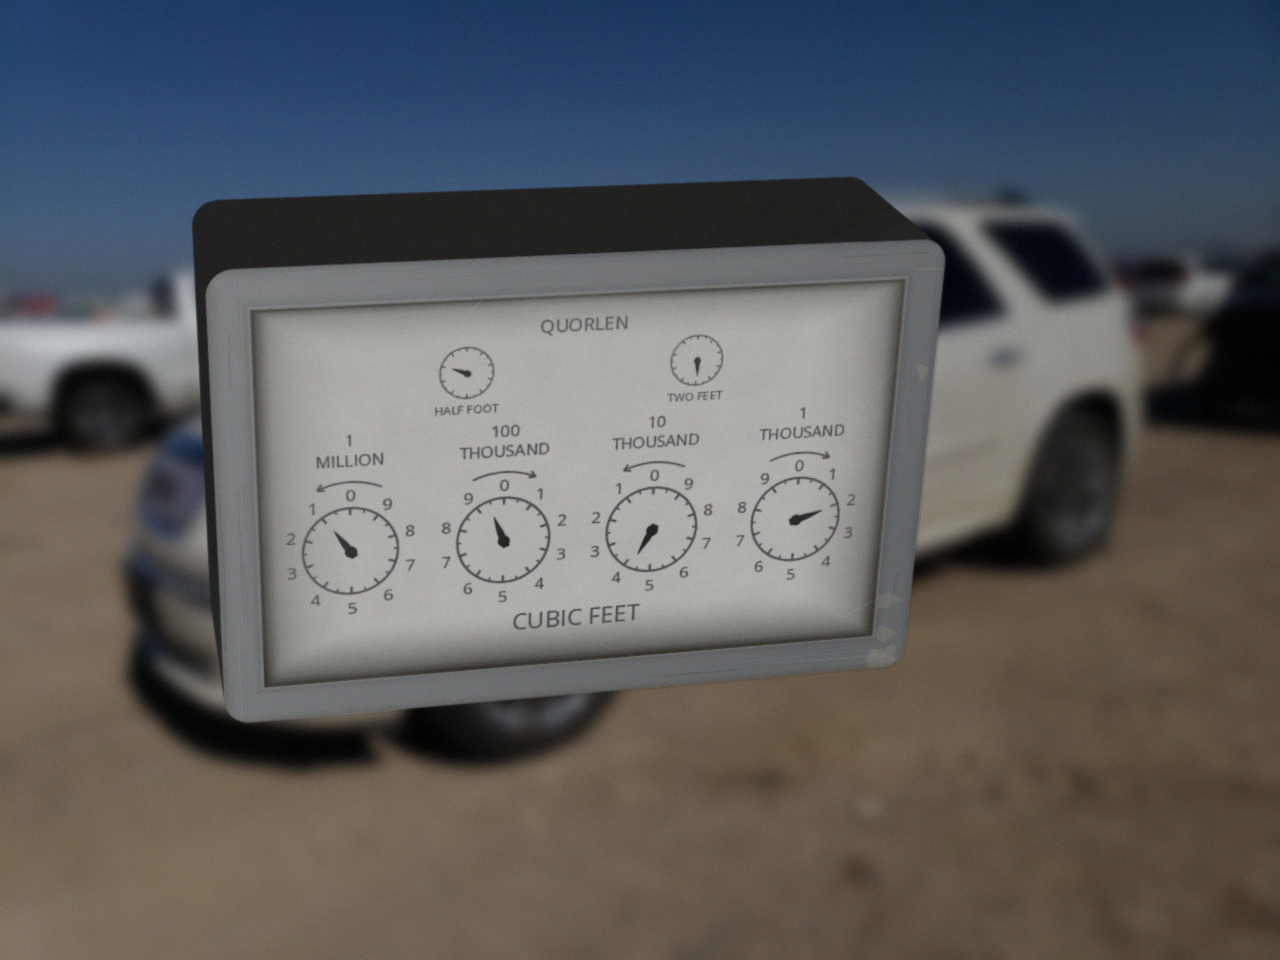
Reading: 94200 ft³
